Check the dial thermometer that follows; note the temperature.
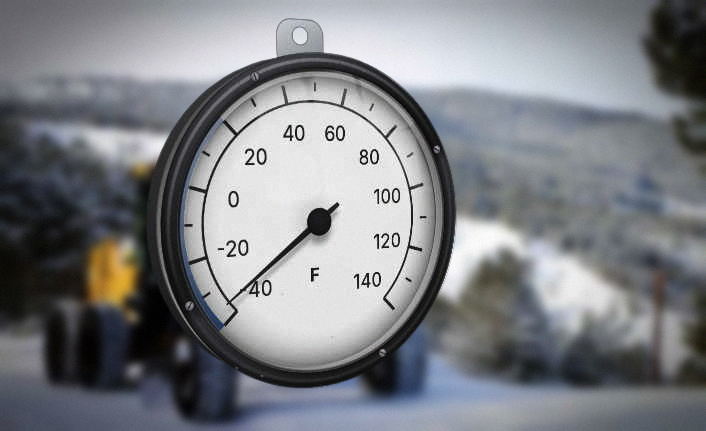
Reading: -35 °F
